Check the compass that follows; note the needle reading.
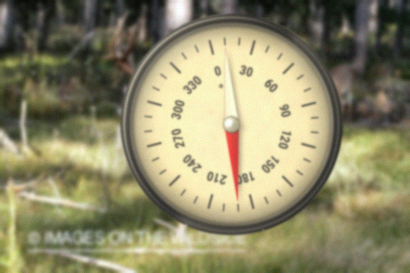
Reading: 190 °
